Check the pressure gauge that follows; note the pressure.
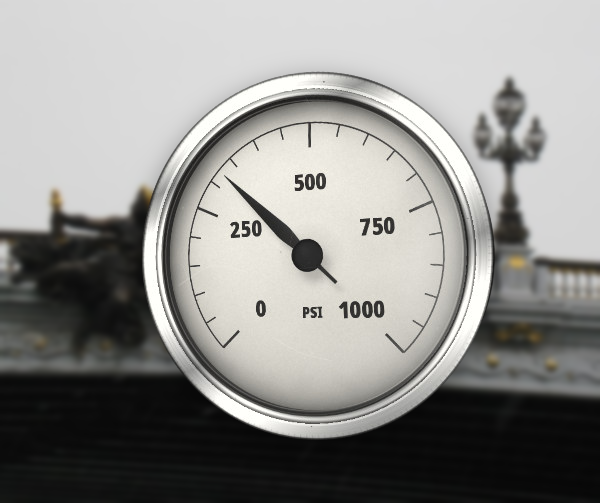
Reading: 325 psi
